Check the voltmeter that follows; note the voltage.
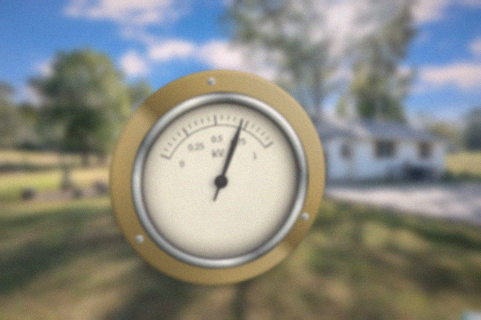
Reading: 0.7 kV
